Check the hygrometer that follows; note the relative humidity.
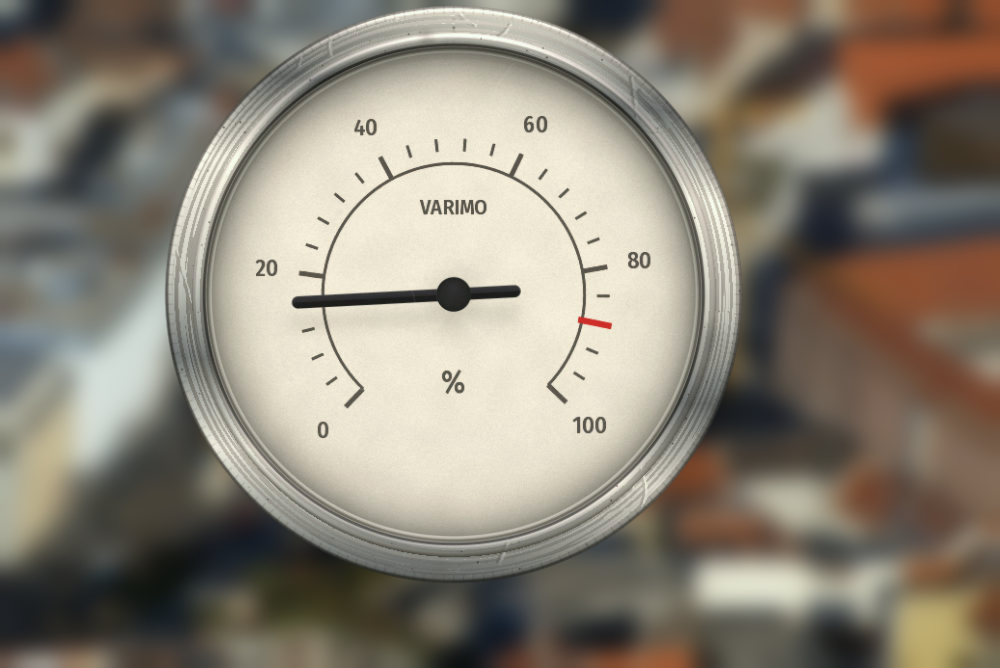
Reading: 16 %
